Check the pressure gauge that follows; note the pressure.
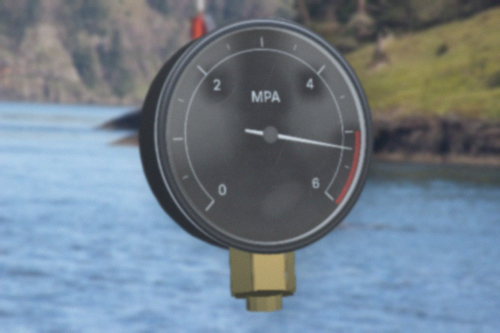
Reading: 5.25 MPa
